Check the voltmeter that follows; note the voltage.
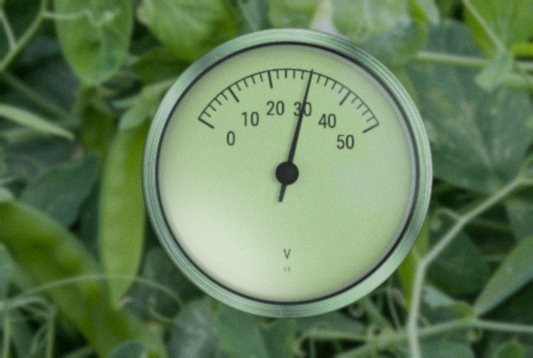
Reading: 30 V
